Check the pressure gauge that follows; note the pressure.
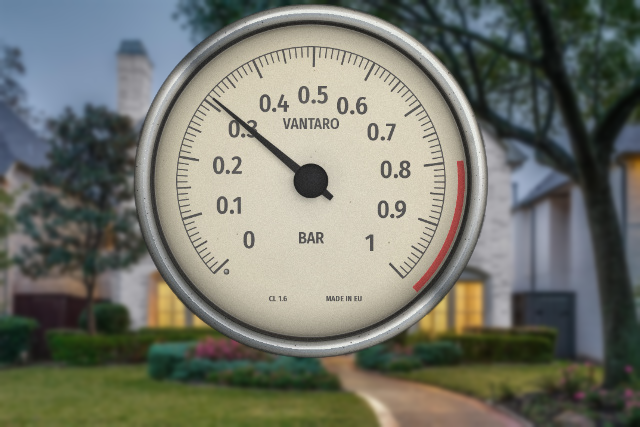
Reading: 0.31 bar
